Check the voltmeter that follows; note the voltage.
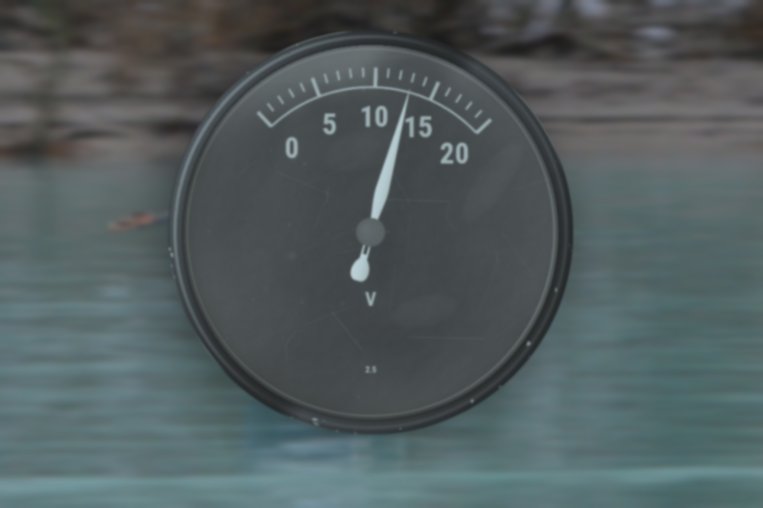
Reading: 13 V
